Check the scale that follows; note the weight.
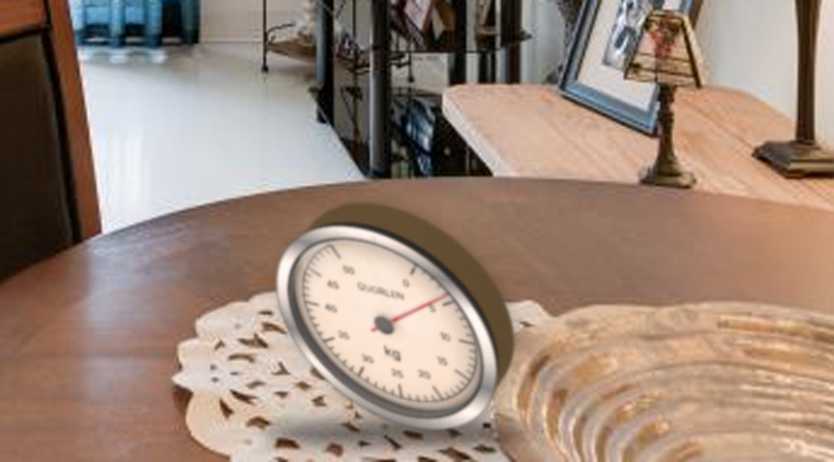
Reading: 4 kg
